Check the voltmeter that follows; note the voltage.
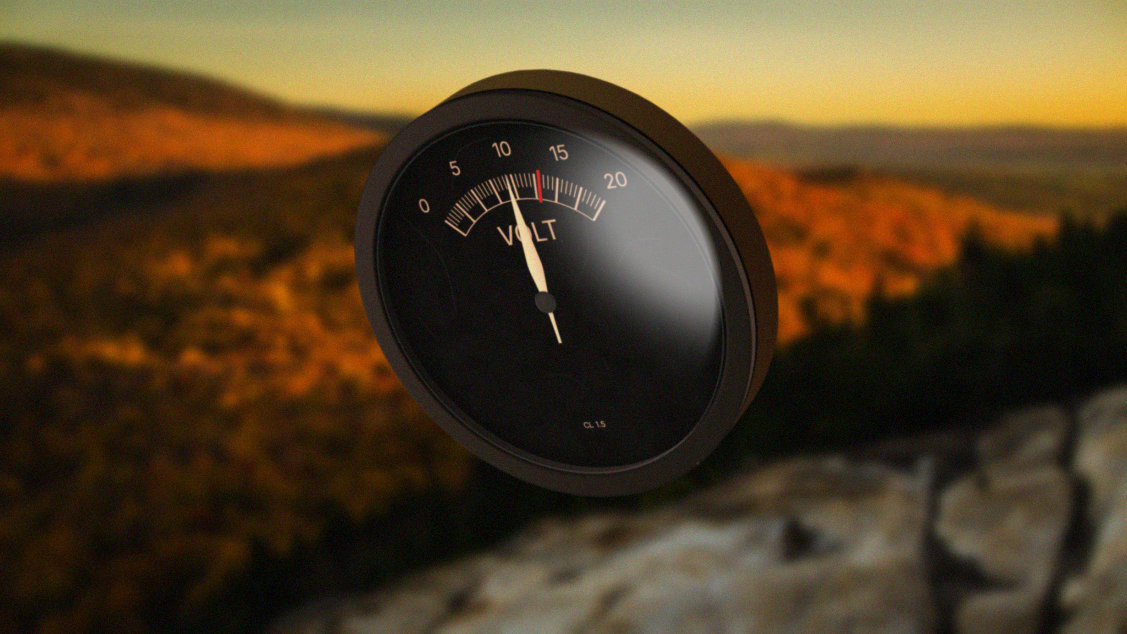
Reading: 10 V
